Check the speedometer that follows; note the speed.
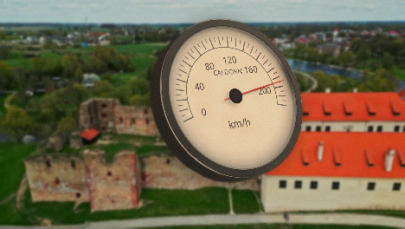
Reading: 195 km/h
